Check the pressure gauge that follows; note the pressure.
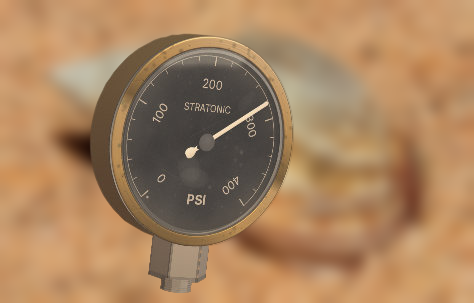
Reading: 280 psi
